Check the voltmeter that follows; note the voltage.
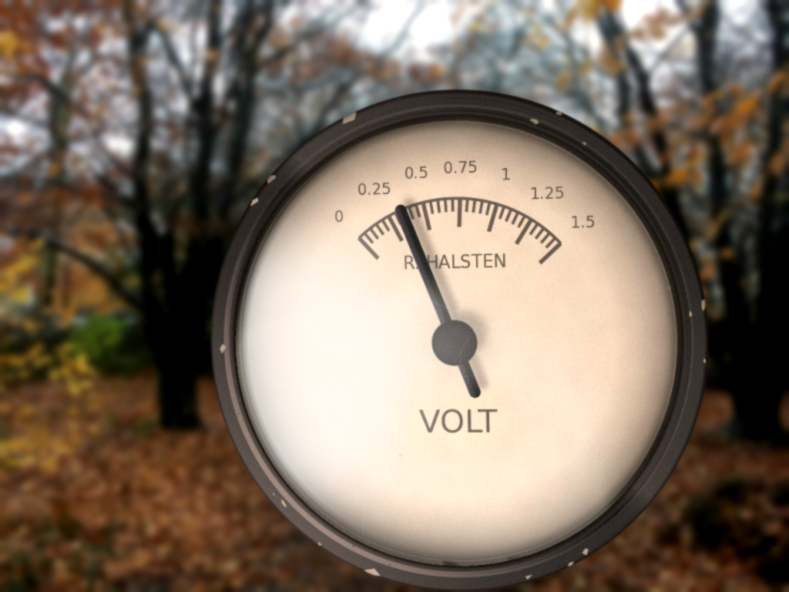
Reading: 0.35 V
